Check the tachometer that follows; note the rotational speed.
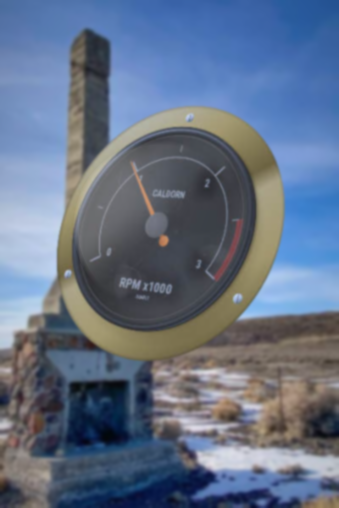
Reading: 1000 rpm
